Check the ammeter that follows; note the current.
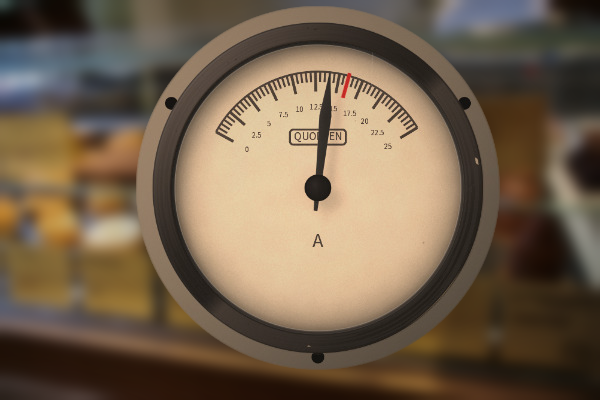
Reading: 14 A
